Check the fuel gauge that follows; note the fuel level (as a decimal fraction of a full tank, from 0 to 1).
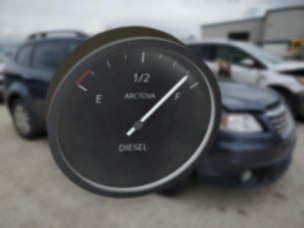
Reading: 0.875
